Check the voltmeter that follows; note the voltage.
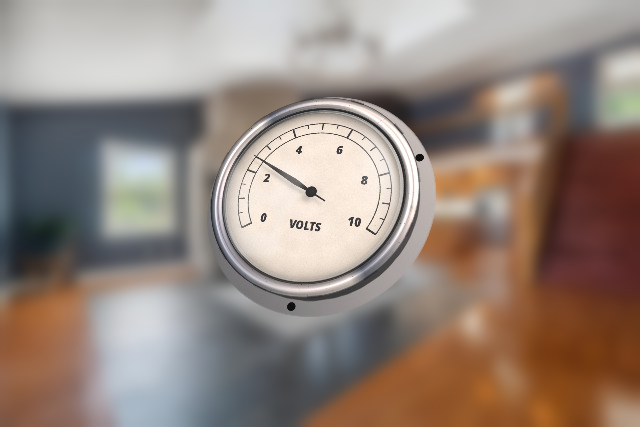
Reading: 2.5 V
